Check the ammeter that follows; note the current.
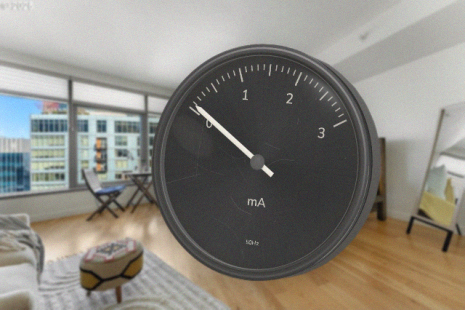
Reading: 0.1 mA
